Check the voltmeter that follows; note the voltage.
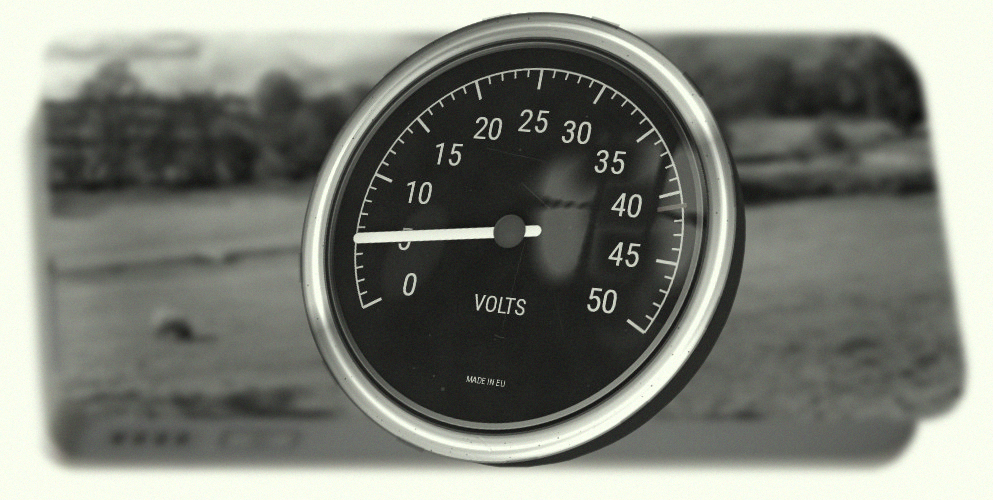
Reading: 5 V
